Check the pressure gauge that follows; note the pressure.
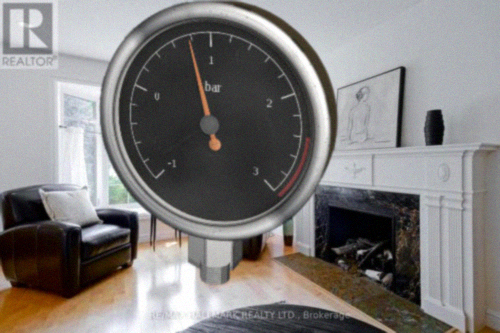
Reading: 0.8 bar
